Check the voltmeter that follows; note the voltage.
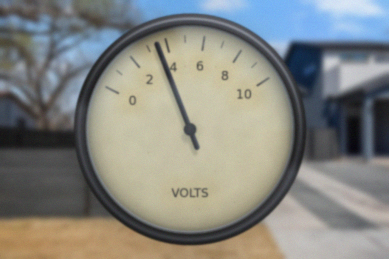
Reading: 3.5 V
